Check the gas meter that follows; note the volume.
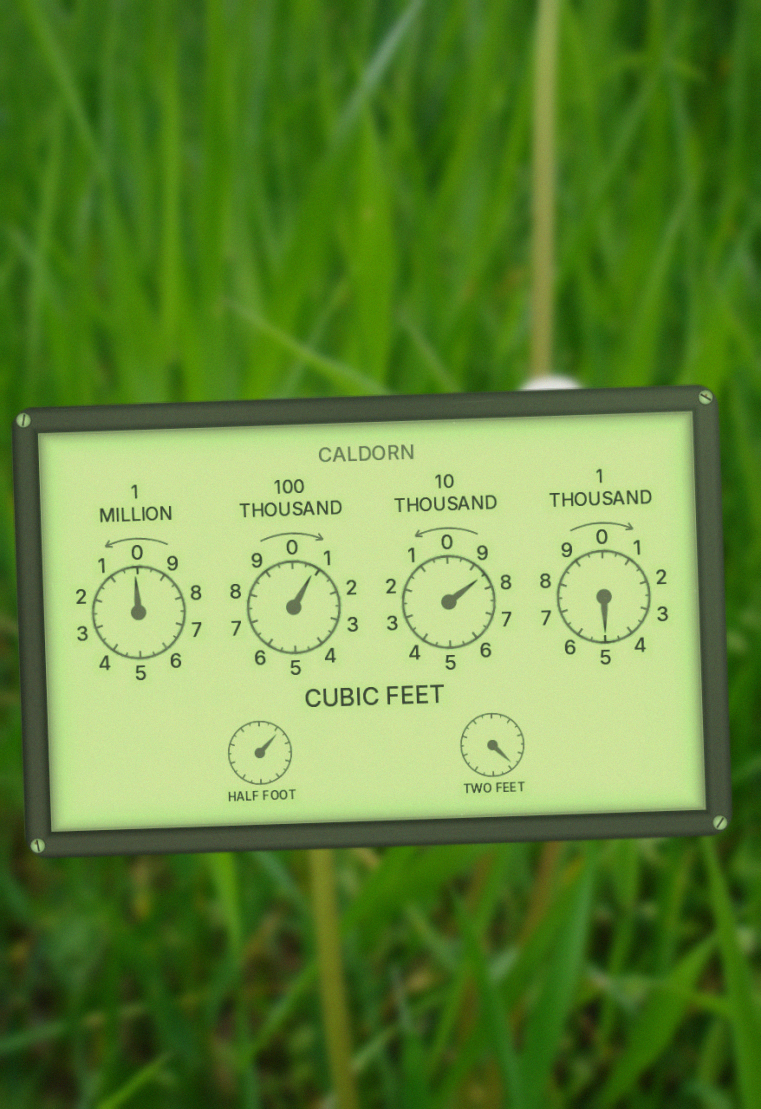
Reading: 8500 ft³
